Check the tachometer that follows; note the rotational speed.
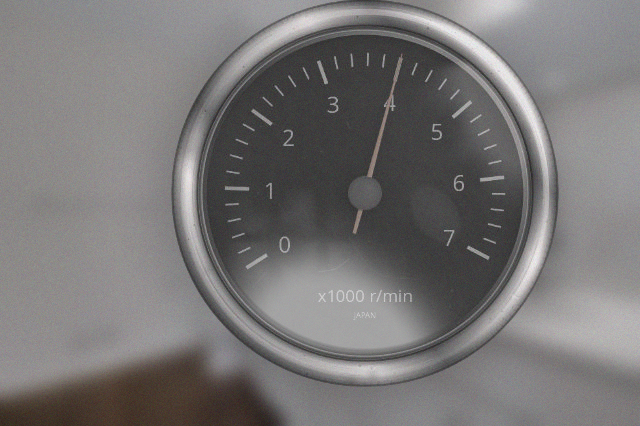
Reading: 4000 rpm
